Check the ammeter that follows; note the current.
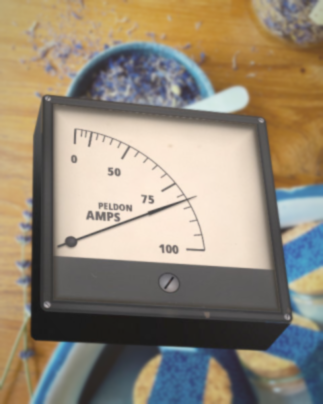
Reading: 82.5 A
